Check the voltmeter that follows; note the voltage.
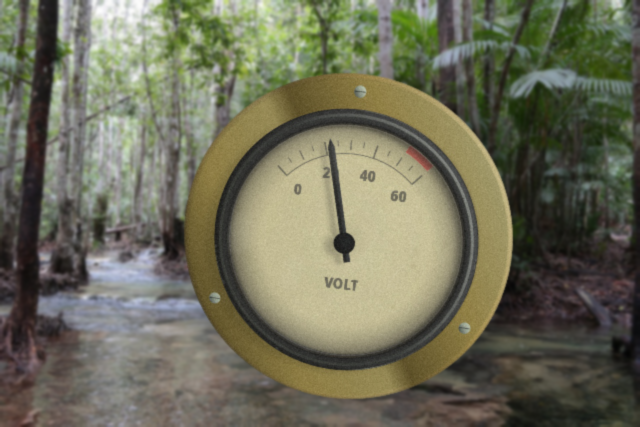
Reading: 22.5 V
